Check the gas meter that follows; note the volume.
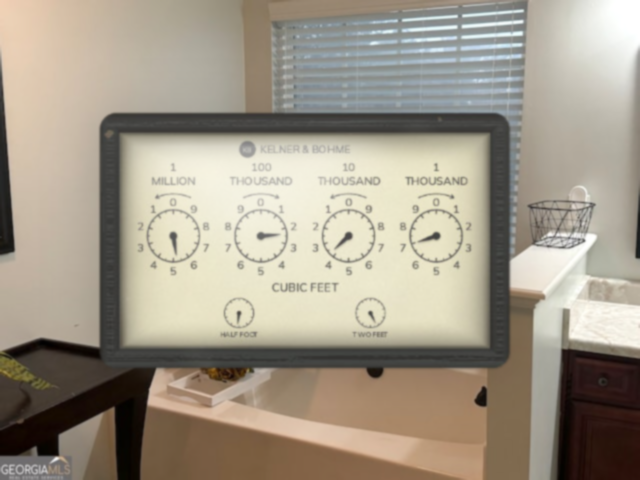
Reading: 523700 ft³
